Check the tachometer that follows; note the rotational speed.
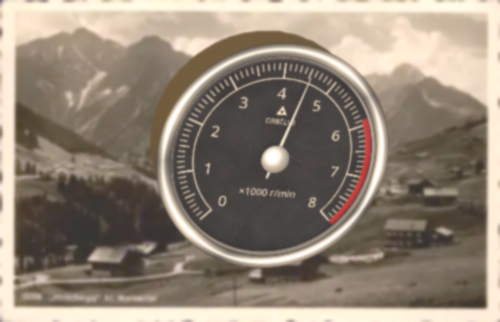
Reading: 4500 rpm
